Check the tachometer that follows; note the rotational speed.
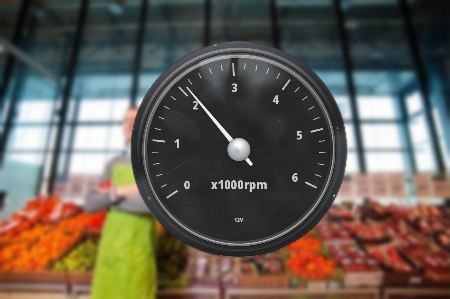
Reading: 2100 rpm
